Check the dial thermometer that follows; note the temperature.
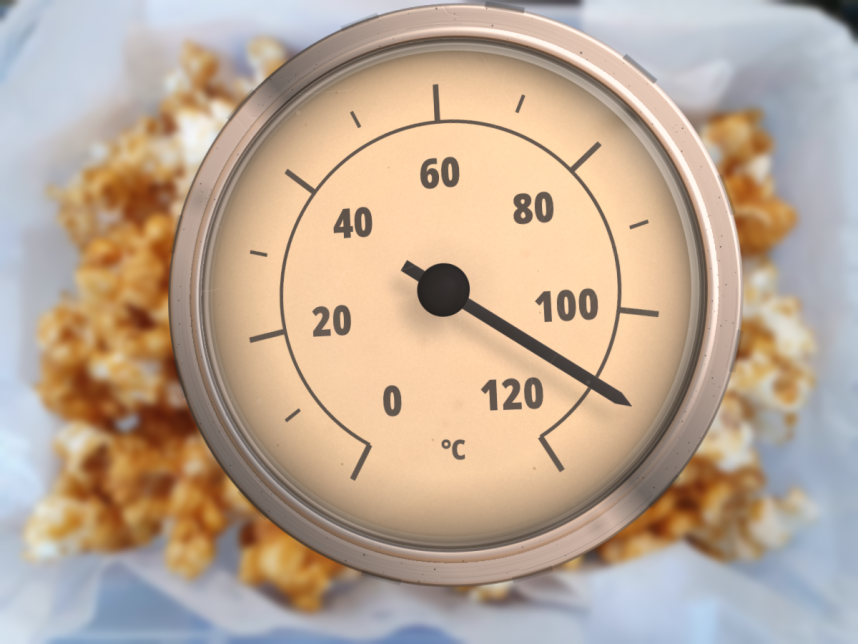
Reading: 110 °C
